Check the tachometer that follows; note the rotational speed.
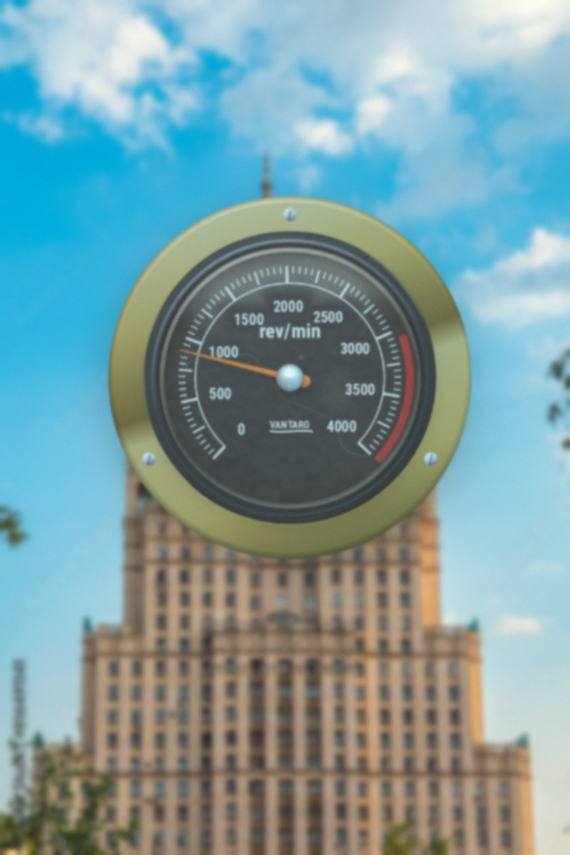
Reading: 900 rpm
